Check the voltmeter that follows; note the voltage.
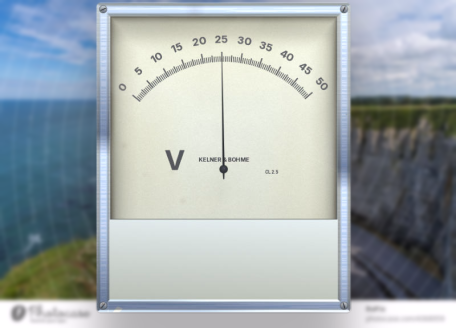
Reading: 25 V
